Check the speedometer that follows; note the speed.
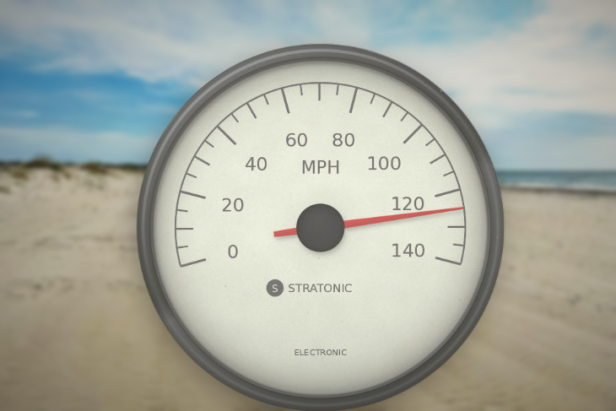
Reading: 125 mph
